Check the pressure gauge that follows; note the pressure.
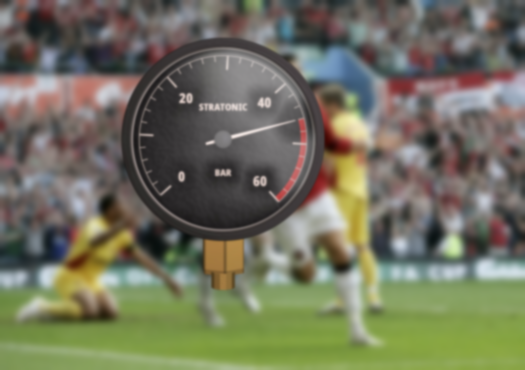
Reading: 46 bar
